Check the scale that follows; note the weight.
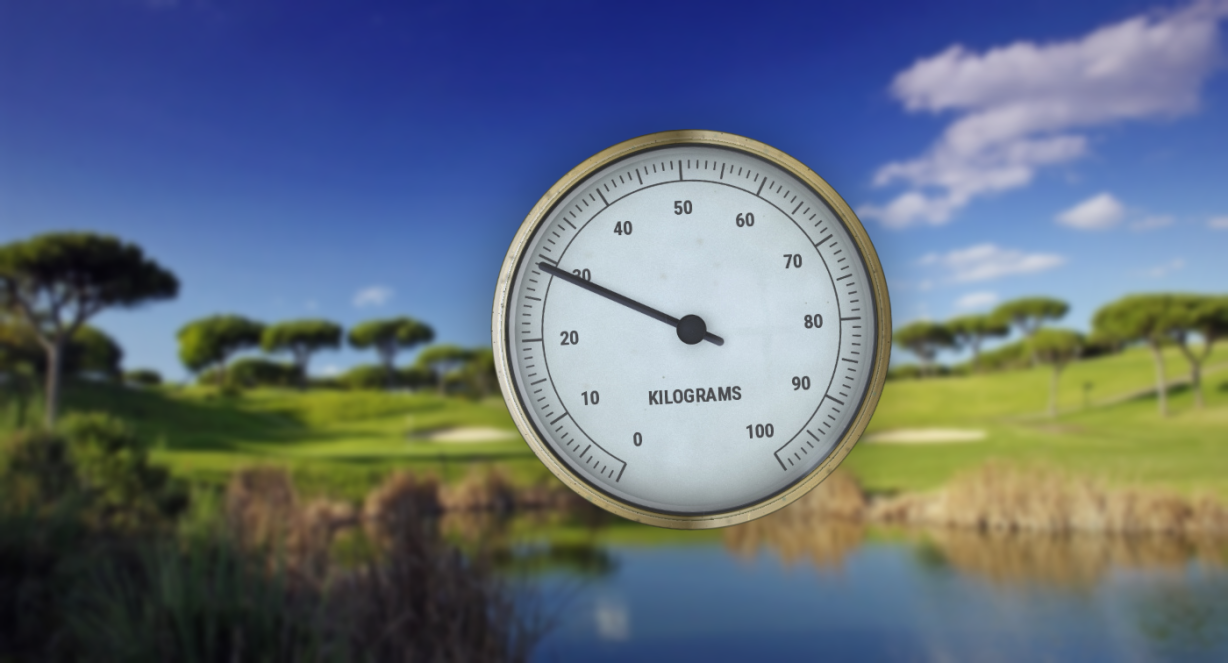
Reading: 29 kg
